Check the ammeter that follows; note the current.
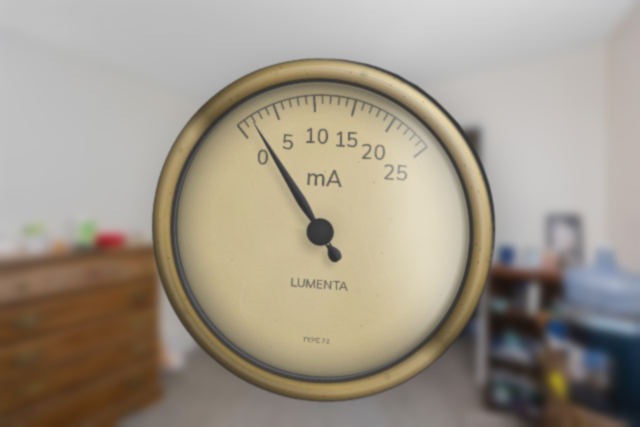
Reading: 2 mA
